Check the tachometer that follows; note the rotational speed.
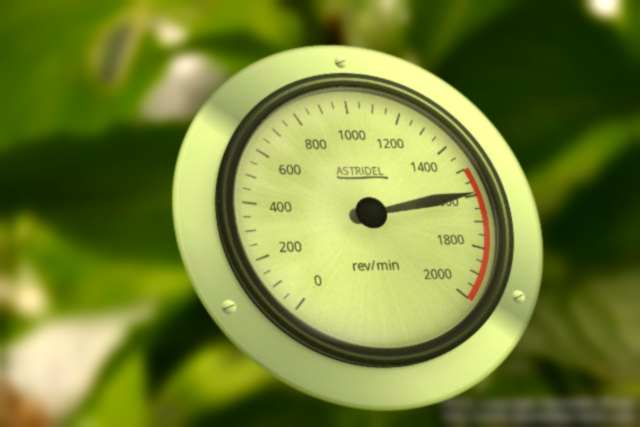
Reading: 1600 rpm
